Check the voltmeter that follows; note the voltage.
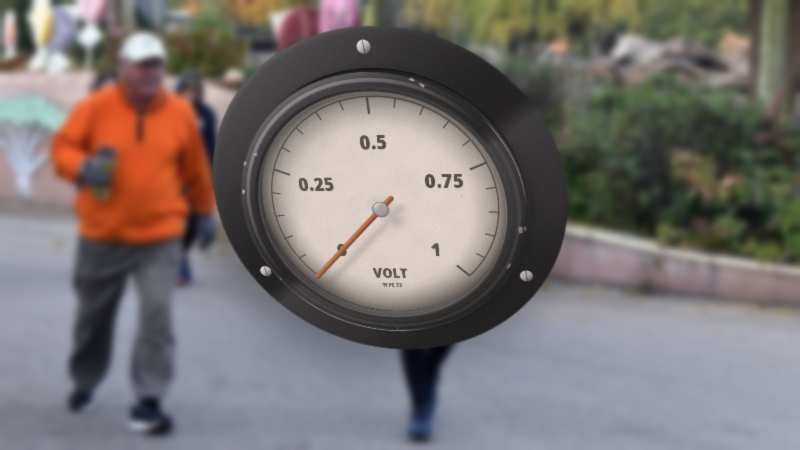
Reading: 0 V
